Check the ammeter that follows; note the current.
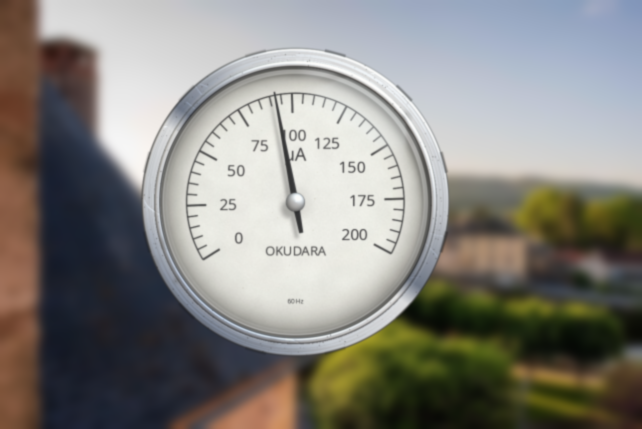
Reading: 92.5 µA
